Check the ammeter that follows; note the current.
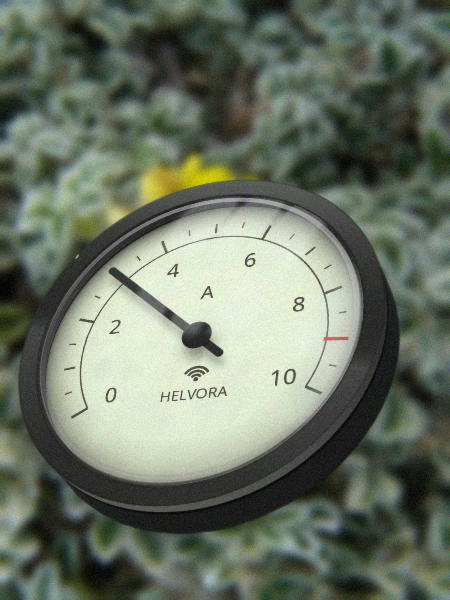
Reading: 3 A
